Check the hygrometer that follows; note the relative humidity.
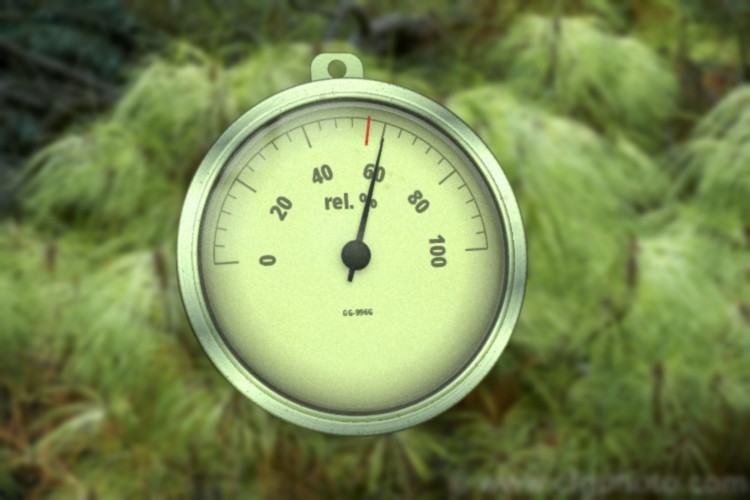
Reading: 60 %
